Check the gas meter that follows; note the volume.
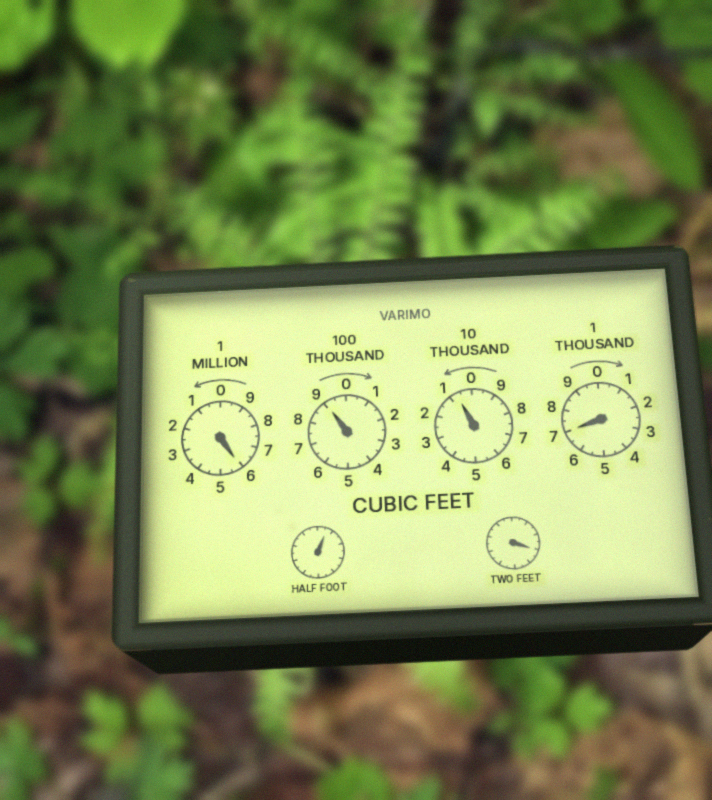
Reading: 590700 ft³
